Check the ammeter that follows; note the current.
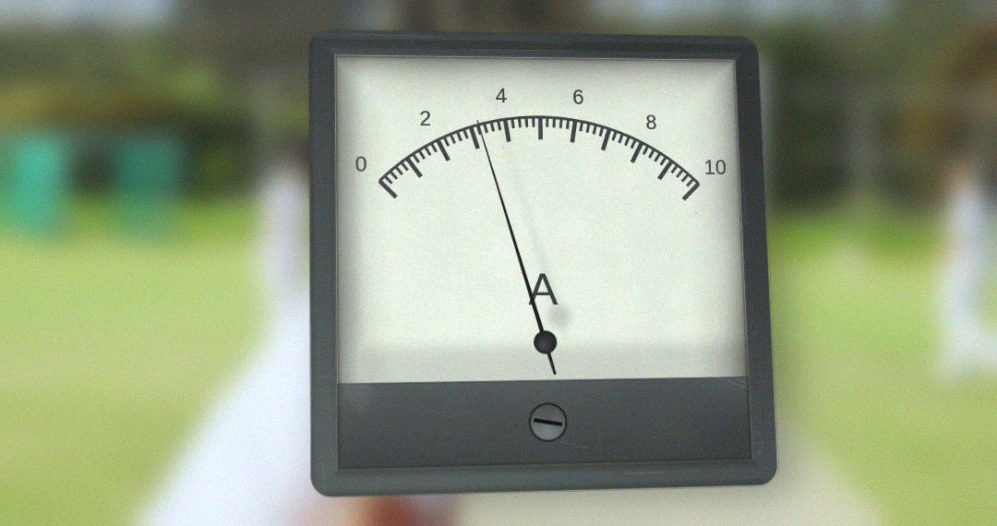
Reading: 3.2 A
